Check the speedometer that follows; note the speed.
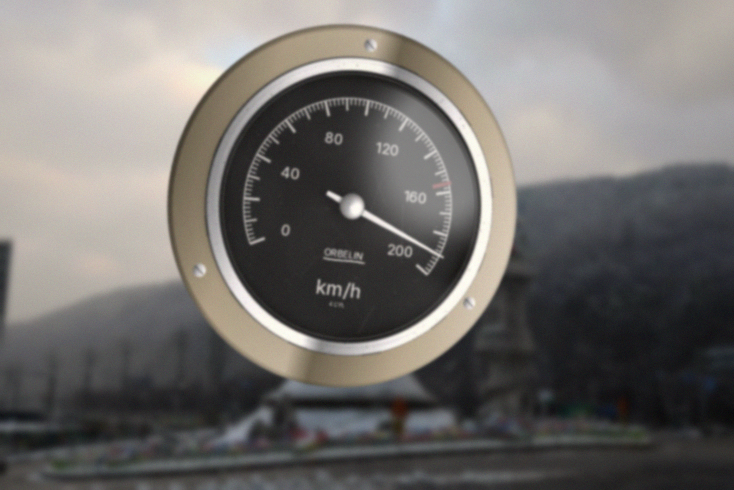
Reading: 190 km/h
